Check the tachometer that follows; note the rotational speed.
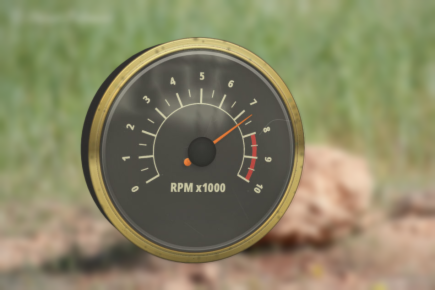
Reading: 7250 rpm
